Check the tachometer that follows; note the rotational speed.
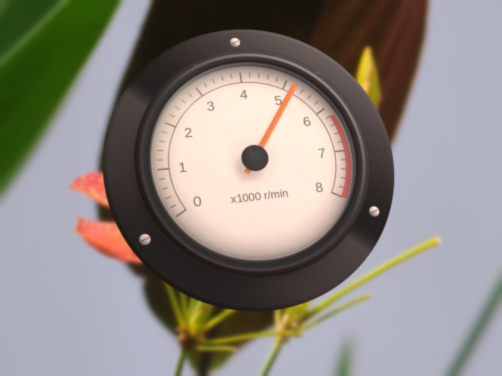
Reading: 5200 rpm
